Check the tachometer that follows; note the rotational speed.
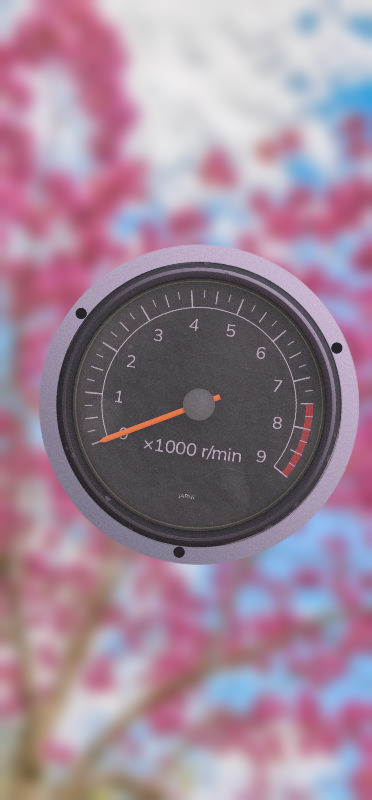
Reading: 0 rpm
